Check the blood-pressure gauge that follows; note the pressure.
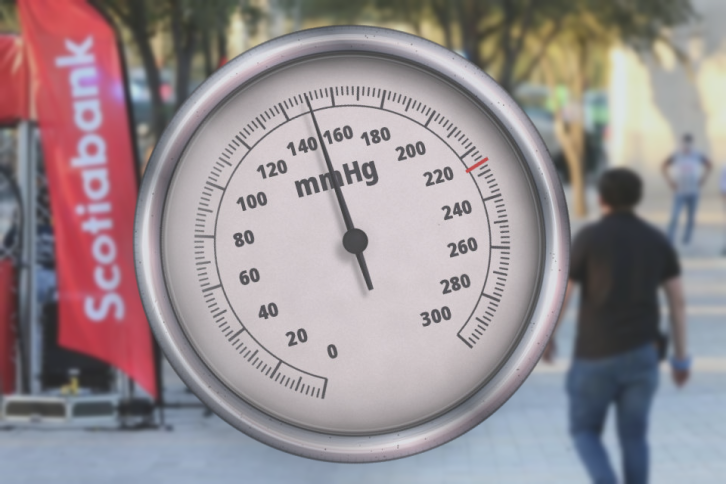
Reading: 150 mmHg
